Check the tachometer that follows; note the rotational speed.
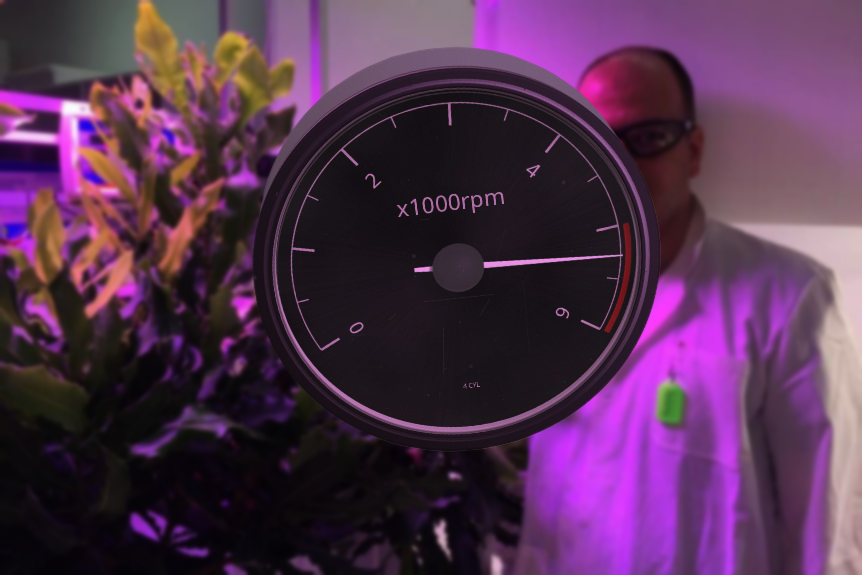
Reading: 5250 rpm
